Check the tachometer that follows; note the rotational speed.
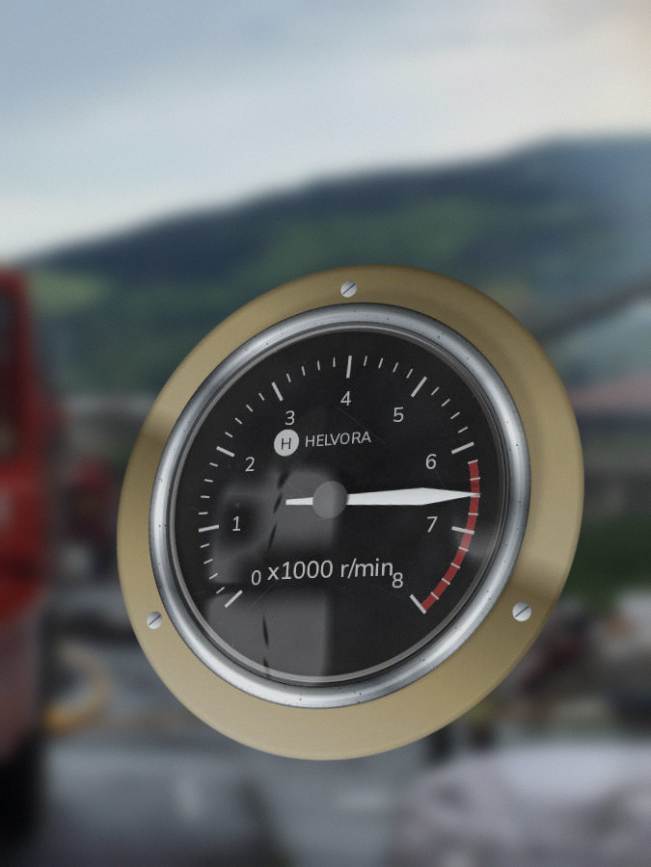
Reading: 6600 rpm
